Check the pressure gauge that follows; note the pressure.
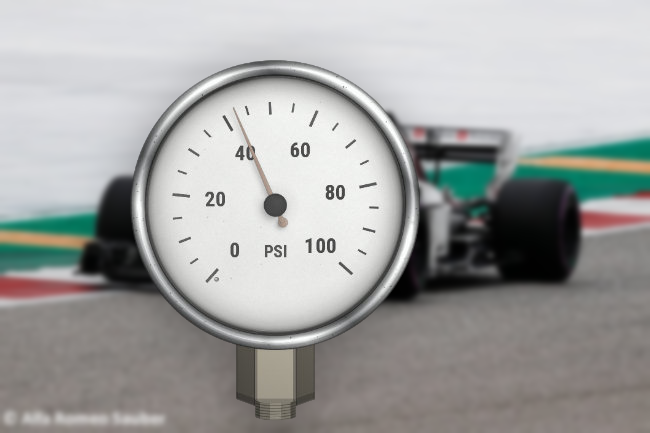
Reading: 42.5 psi
